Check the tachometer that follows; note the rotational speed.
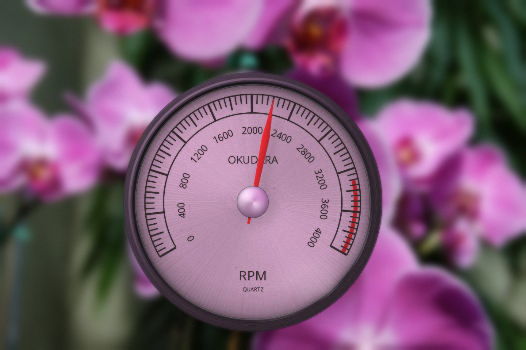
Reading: 2200 rpm
